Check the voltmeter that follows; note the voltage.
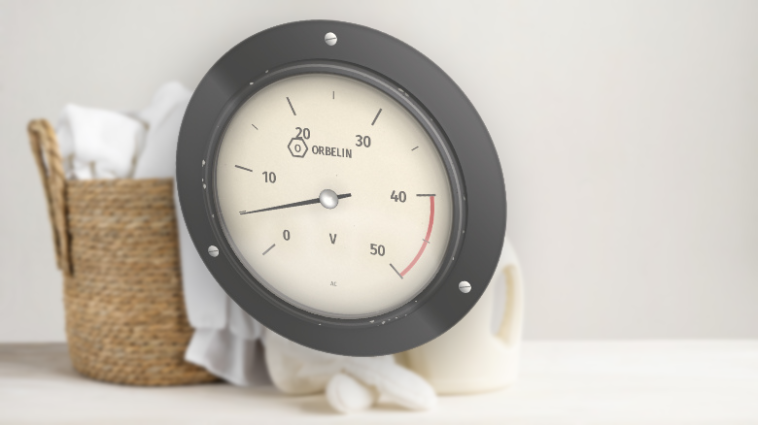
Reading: 5 V
